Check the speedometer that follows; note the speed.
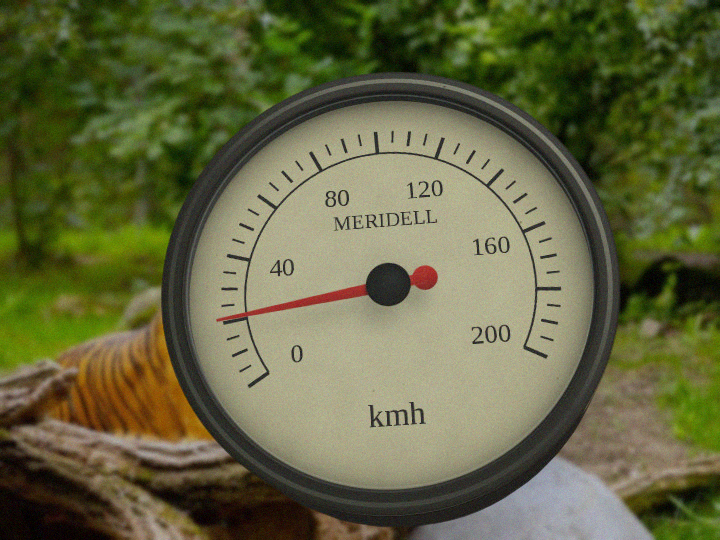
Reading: 20 km/h
